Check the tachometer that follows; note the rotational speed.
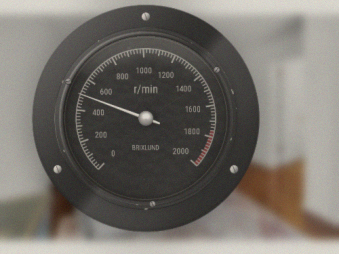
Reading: 500 rpm
